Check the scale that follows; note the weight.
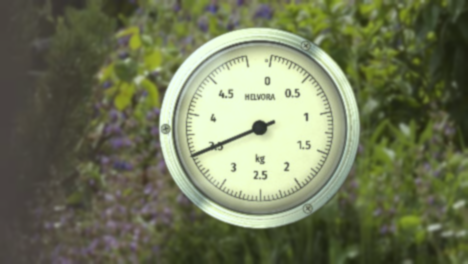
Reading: 3.5 kg
